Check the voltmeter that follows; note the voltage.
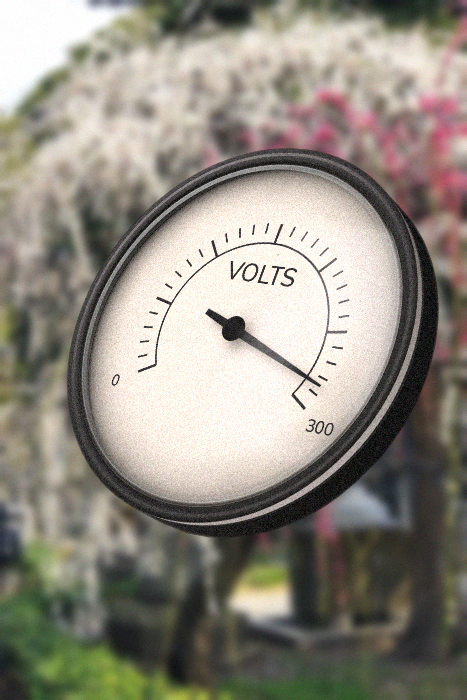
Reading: 285 V
